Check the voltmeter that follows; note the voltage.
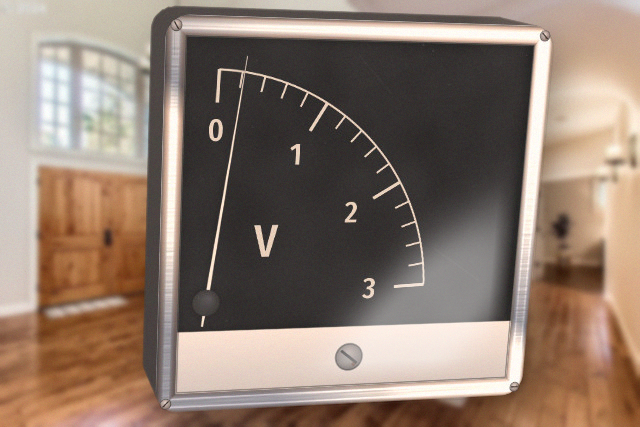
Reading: 0.2 V
